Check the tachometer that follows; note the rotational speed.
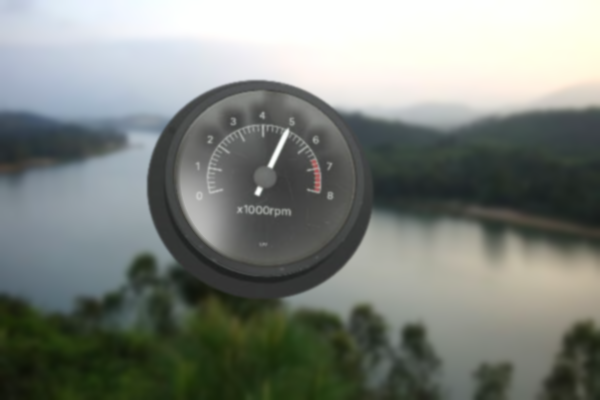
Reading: 5000 rpm
